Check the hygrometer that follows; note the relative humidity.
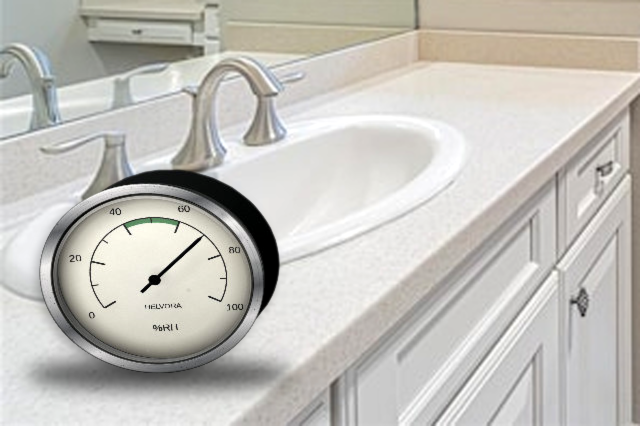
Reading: 70 %
